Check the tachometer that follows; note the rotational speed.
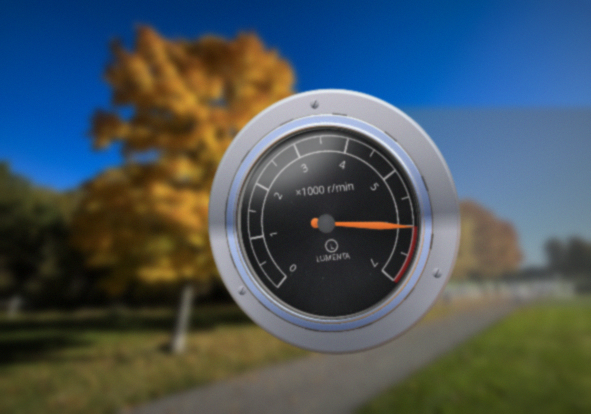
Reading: 6000 rpm
